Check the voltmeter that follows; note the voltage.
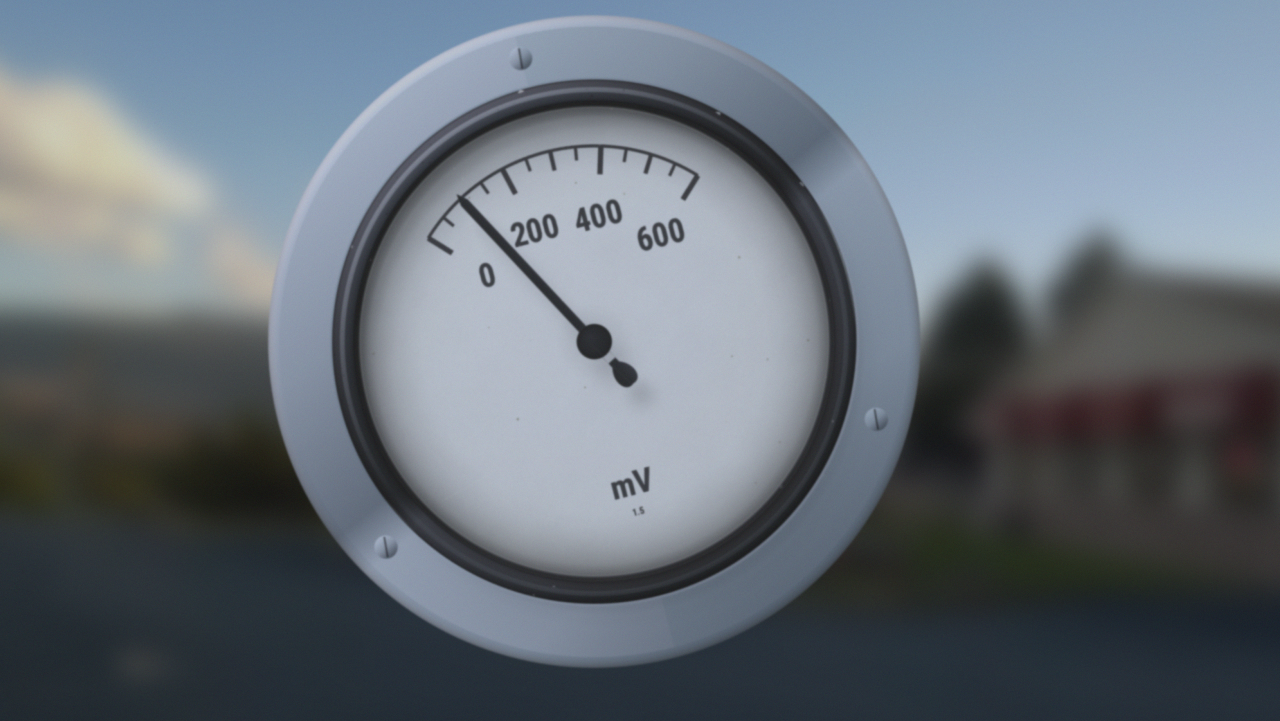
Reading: 100 mV
